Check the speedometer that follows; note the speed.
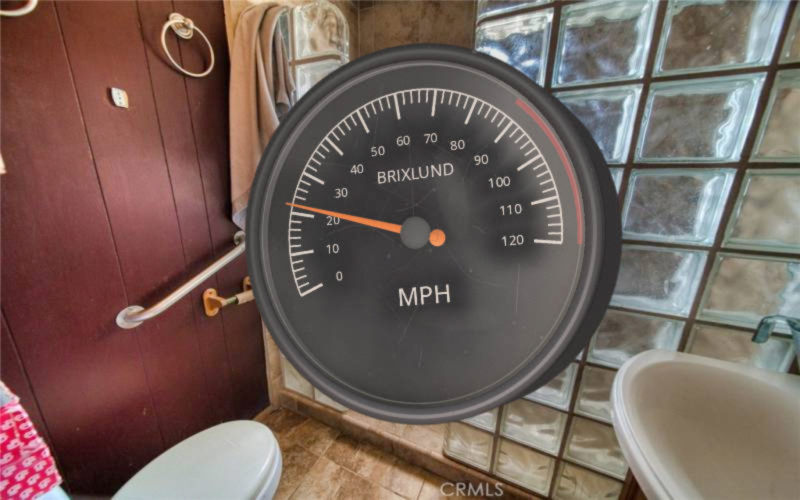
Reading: 22 mph
